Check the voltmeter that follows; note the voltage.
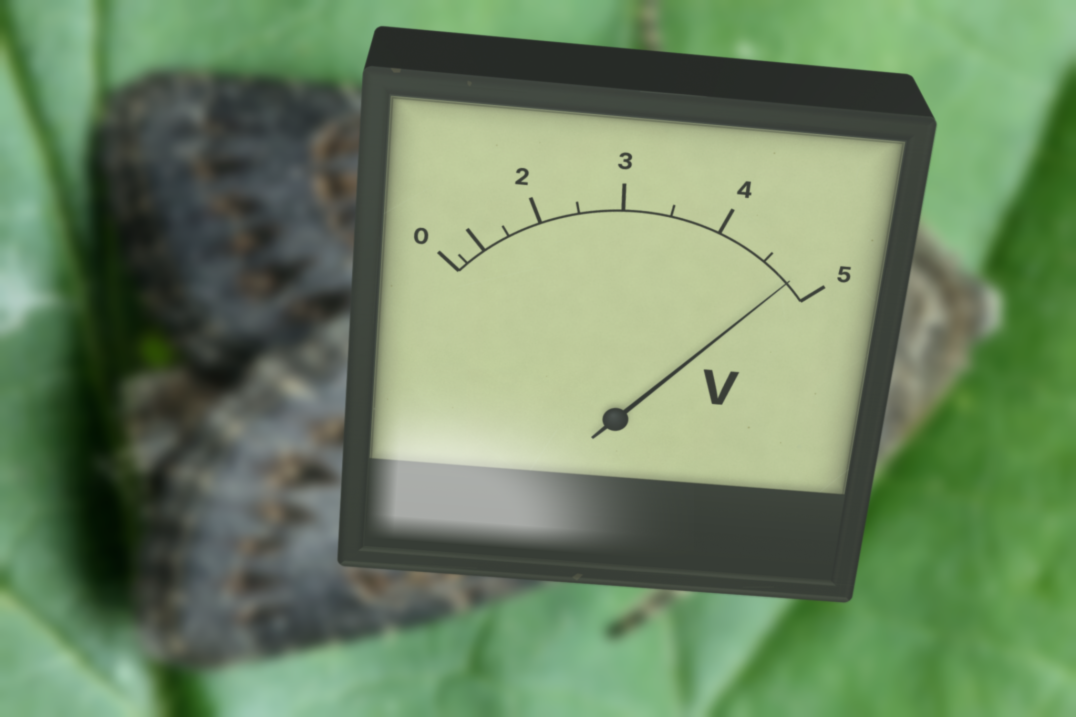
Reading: 4.75 V
